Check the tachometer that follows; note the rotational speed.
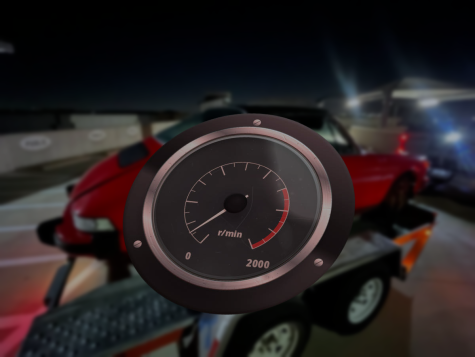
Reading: 100 rpm
